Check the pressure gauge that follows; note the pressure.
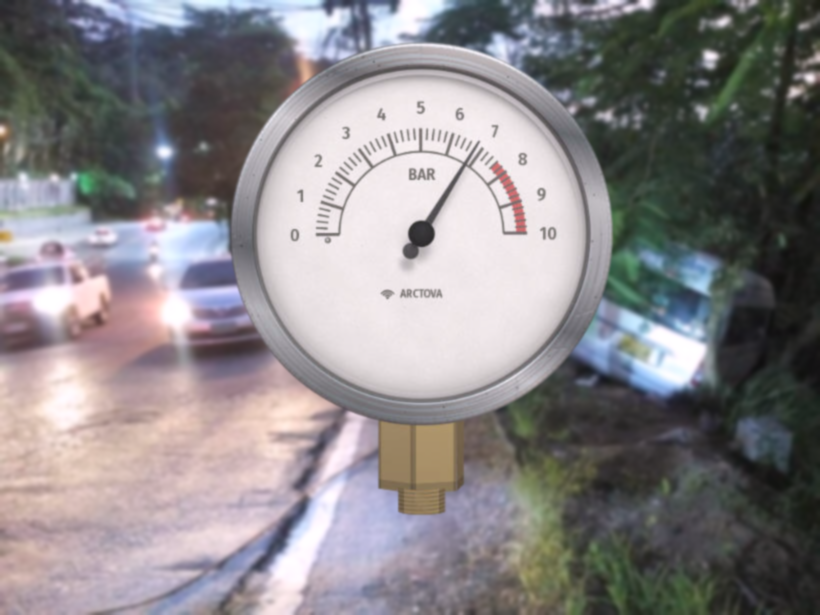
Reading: 6.8 bar
